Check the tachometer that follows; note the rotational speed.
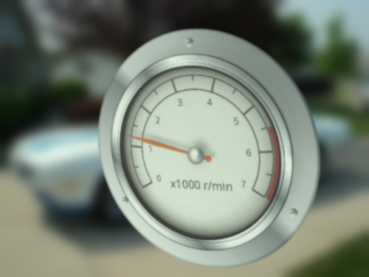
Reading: 1250 rpm
